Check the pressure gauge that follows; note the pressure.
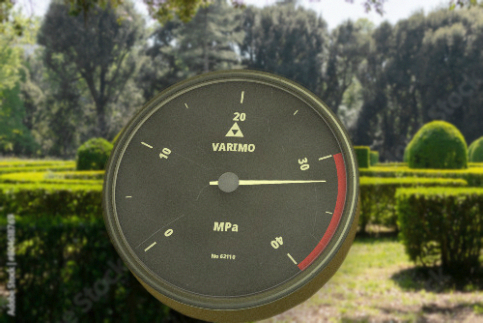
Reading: 32.5 MPa
